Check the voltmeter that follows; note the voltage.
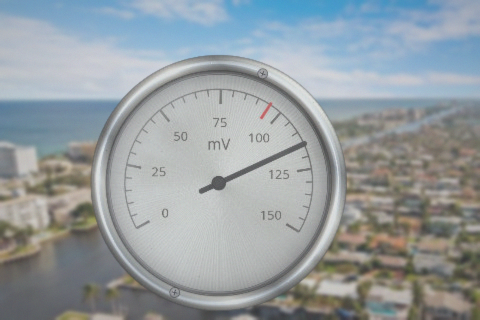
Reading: 115 mV
